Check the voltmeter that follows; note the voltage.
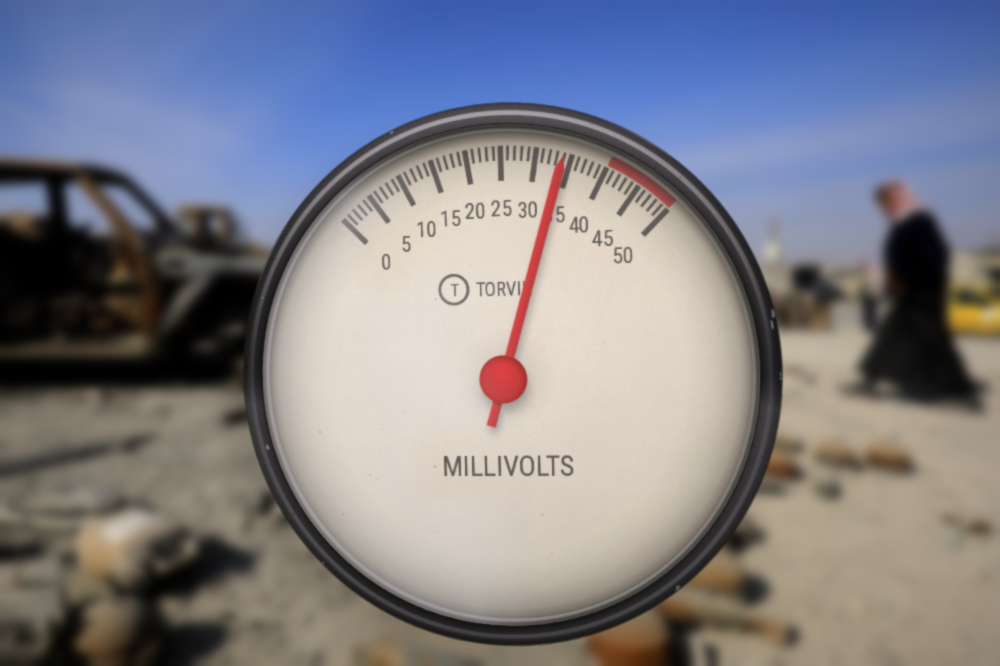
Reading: 34 mV
